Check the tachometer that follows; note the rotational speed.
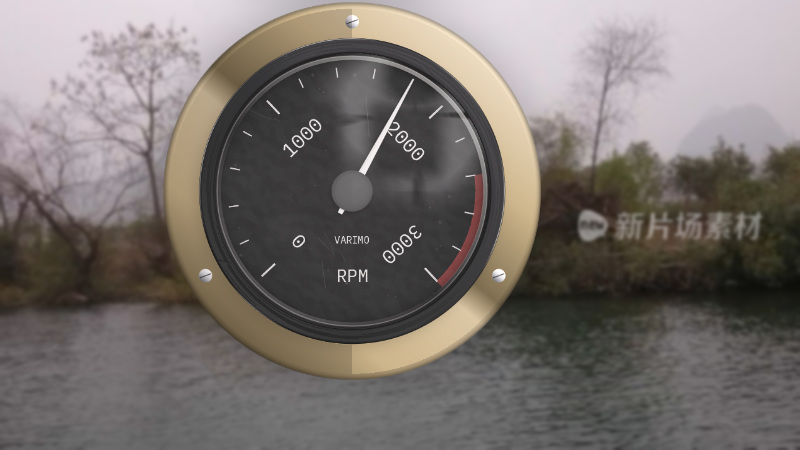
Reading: 1800 rpm
